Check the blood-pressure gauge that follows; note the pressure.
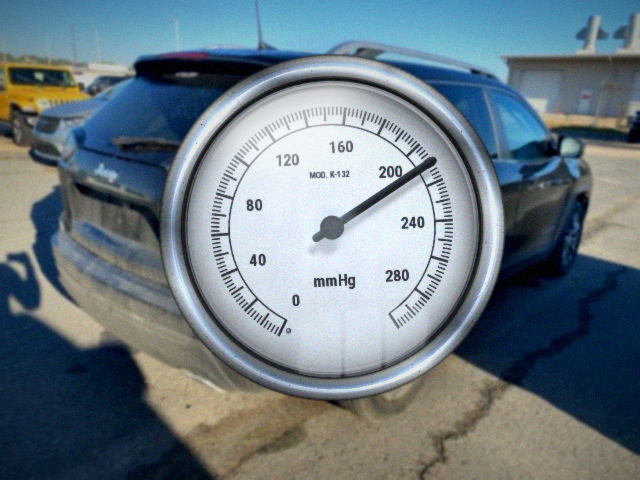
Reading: 210 mmHg
